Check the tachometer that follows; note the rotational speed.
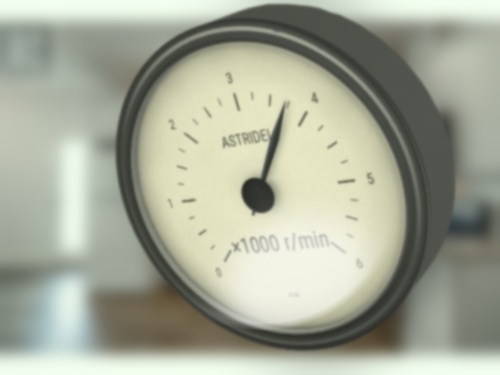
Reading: 3750 rpm
